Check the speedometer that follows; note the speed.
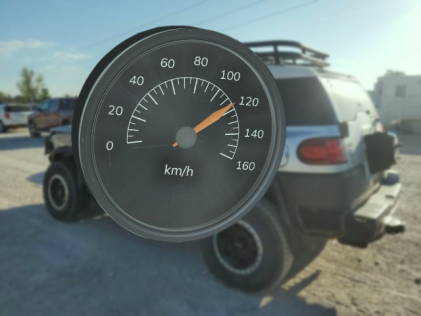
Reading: 115 km/h
